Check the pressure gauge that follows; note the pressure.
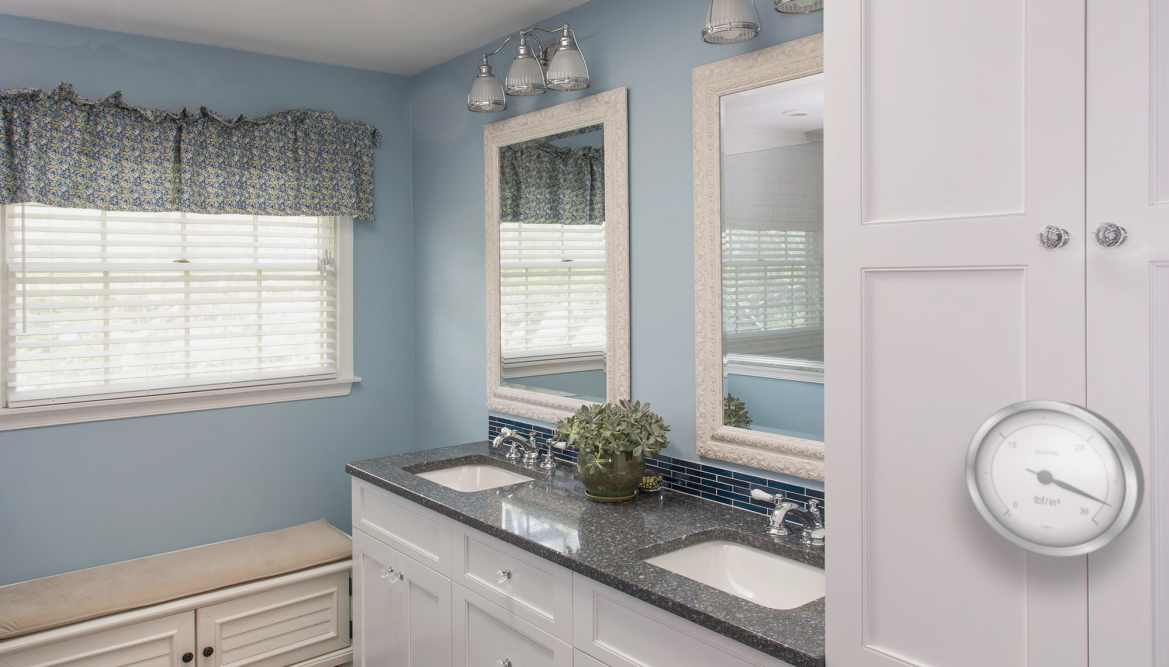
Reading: 27.5 psi
